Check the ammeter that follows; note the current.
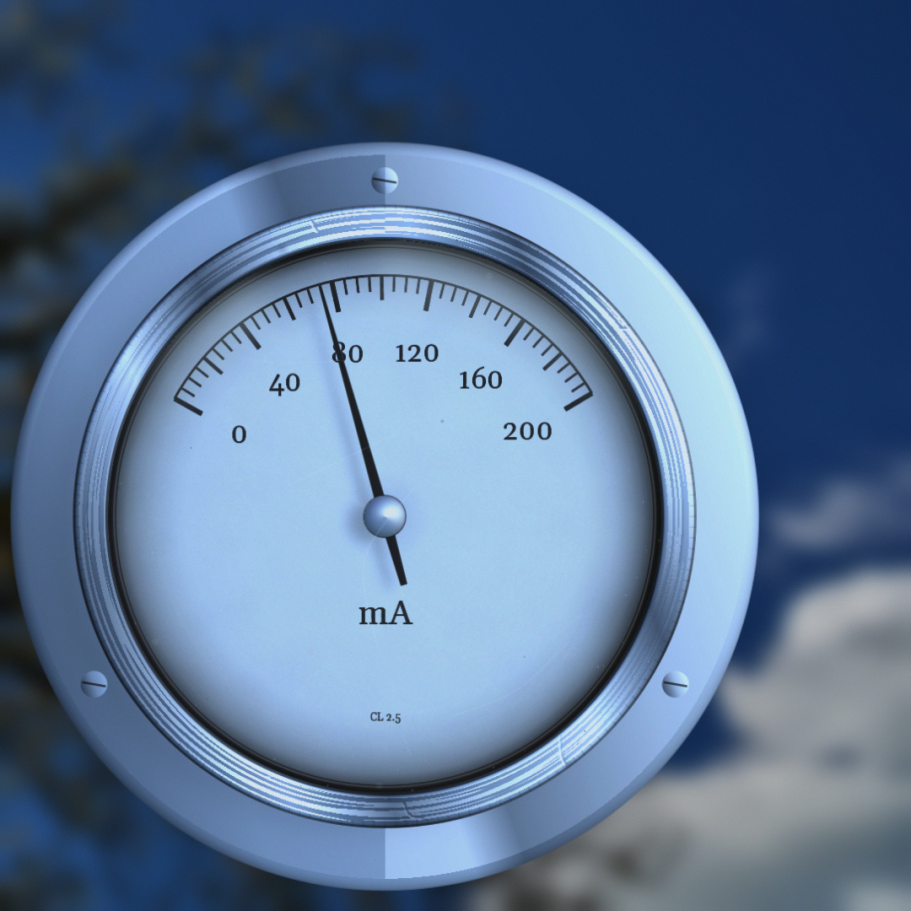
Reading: 75 mA
